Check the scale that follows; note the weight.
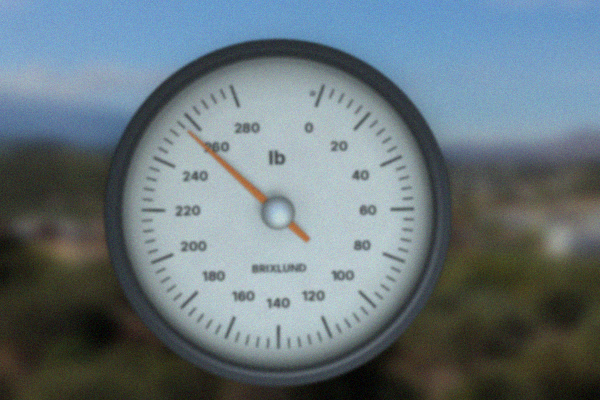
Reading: 256 lb
